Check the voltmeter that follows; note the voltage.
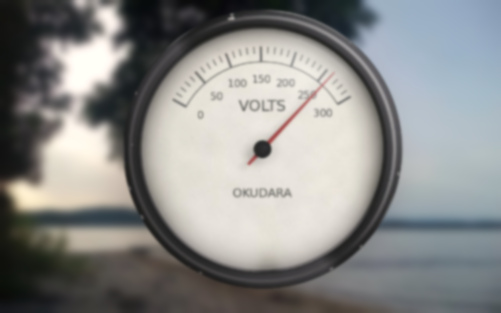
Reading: 260 V
